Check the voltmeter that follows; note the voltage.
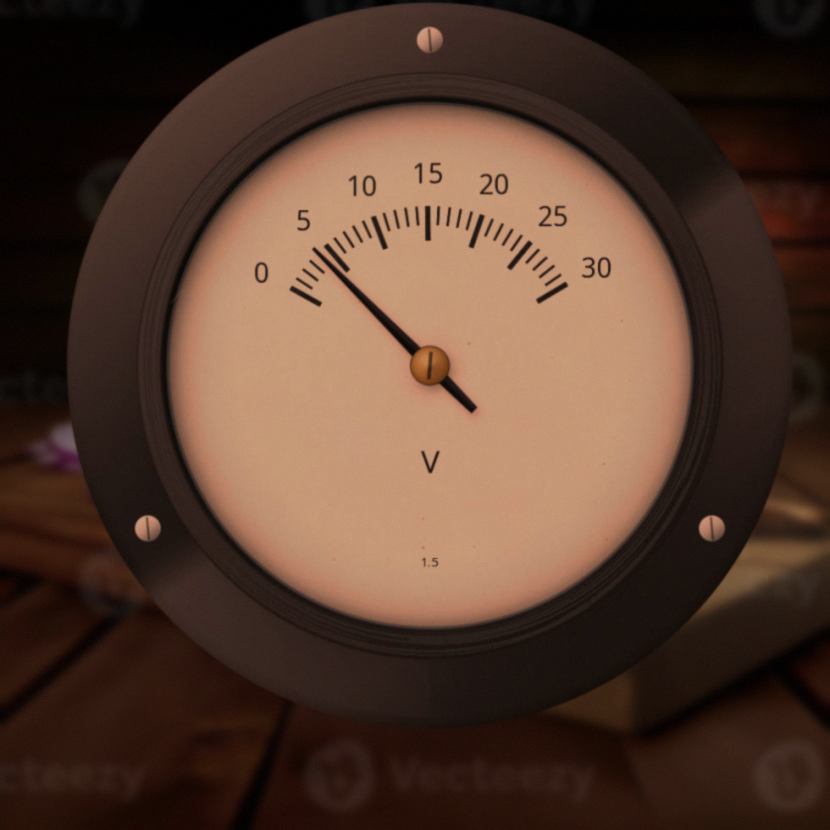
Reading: 4 V
